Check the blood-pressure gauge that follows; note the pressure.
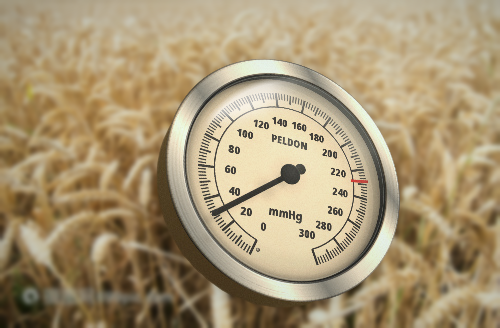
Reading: 30 mmHg
